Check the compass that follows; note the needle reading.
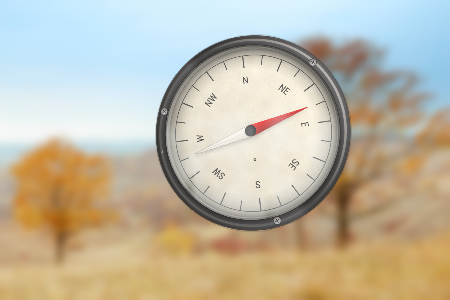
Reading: 75 °
